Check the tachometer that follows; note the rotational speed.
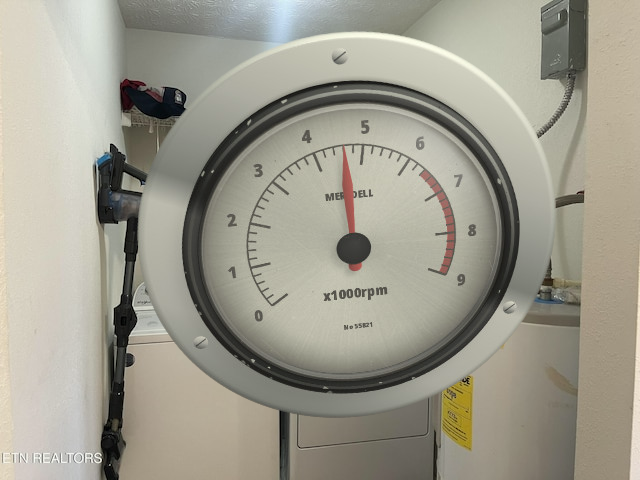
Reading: 4600 rpm
